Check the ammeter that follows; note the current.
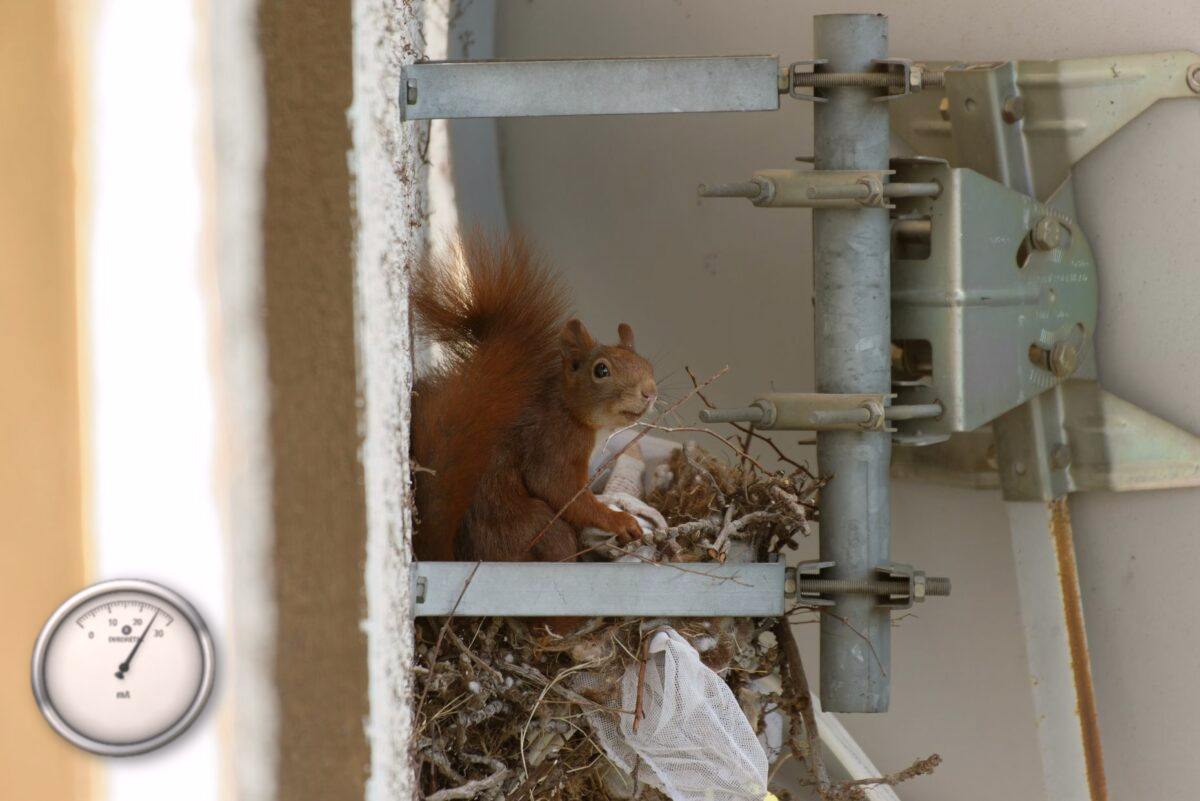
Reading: 25 mA
